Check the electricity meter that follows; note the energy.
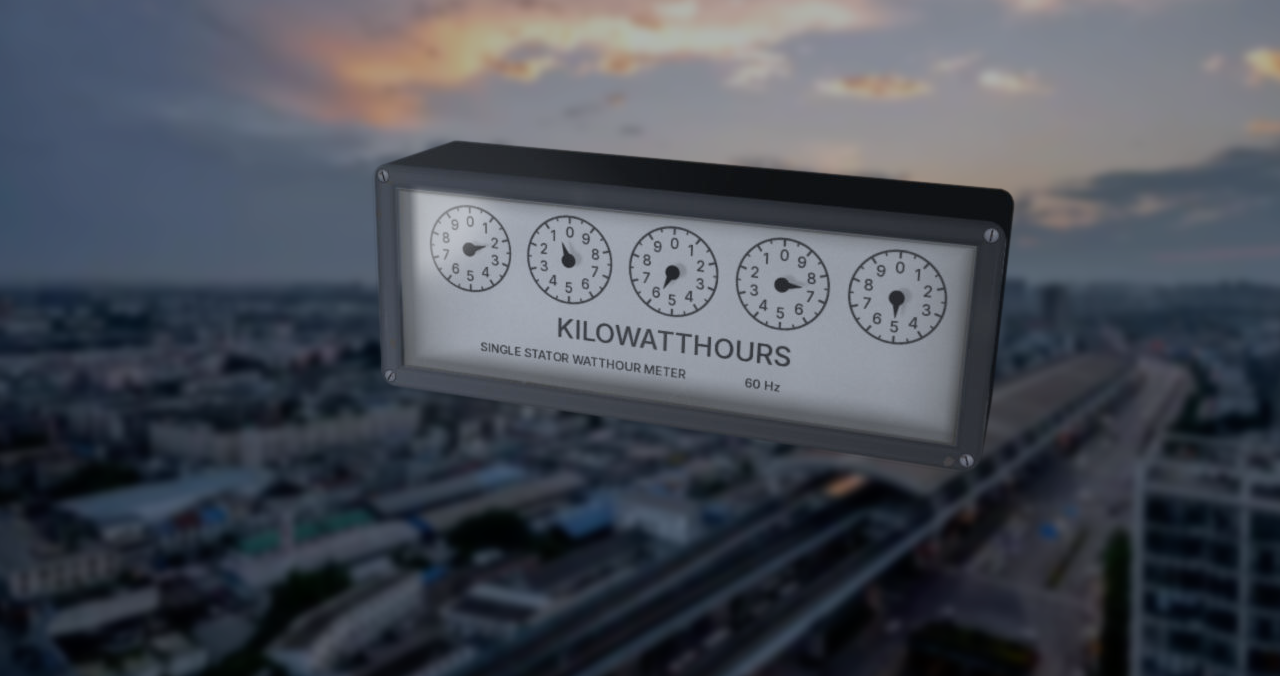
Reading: 20575 kWh
